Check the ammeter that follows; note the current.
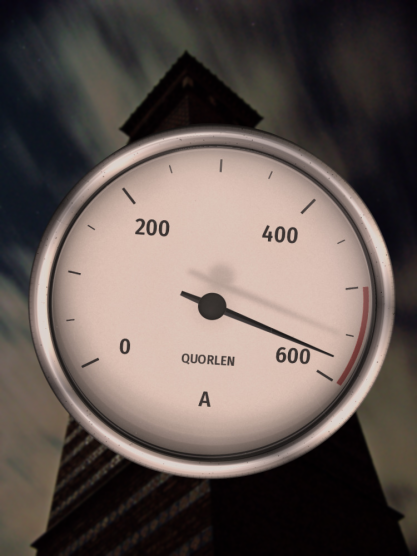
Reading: 575 A
